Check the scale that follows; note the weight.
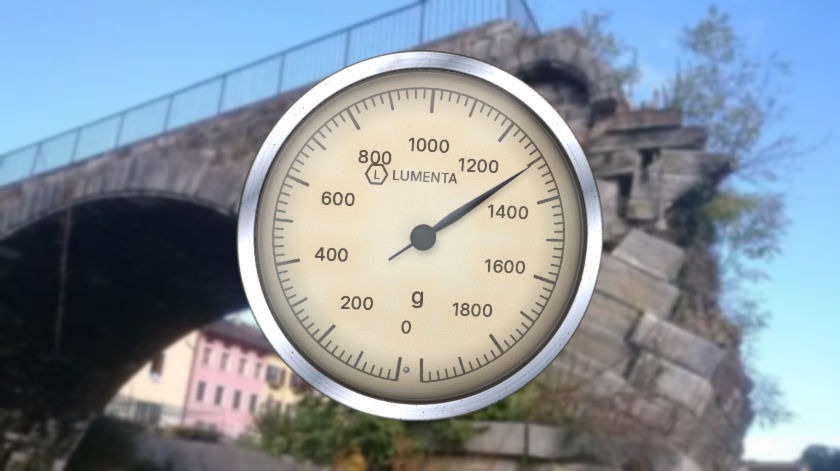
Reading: 1300 g
